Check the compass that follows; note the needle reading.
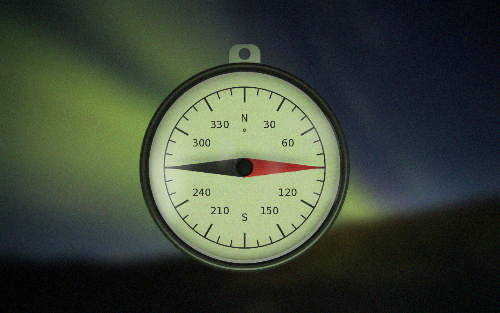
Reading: 90 °
